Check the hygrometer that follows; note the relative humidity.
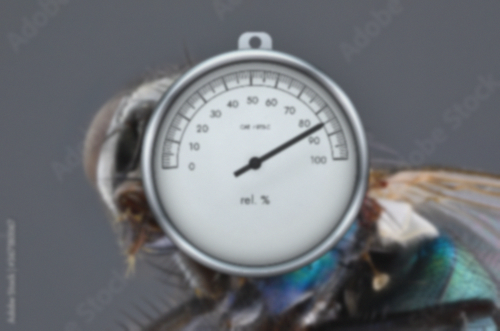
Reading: 85 %
